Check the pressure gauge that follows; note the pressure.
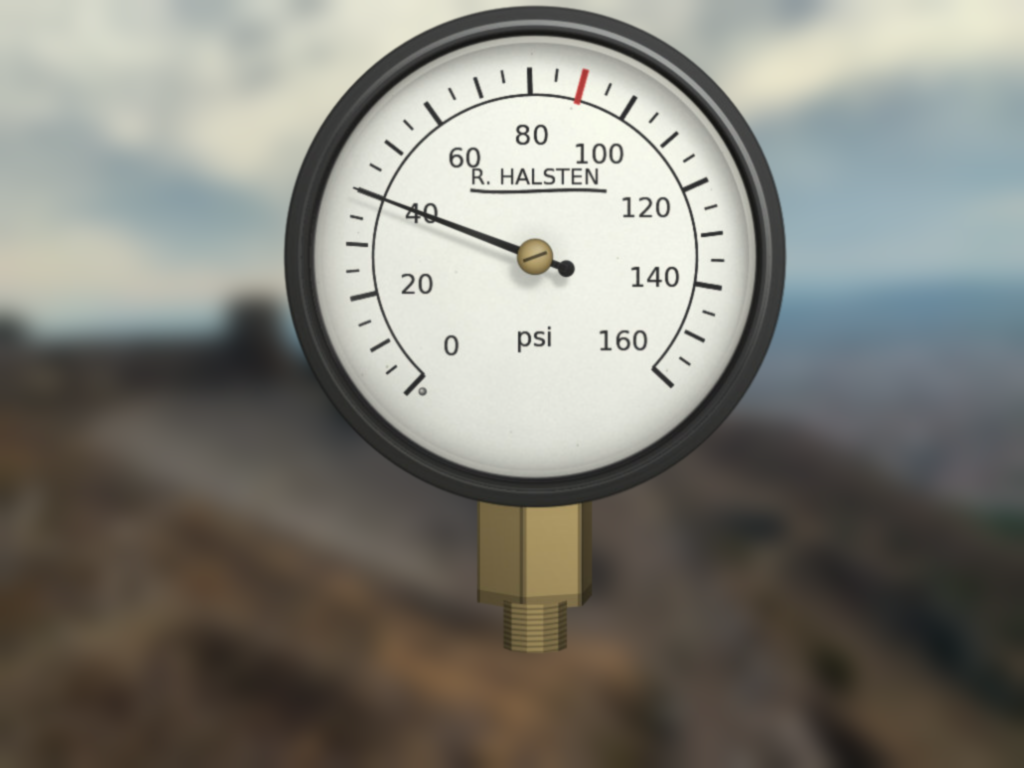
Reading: 40 psi
